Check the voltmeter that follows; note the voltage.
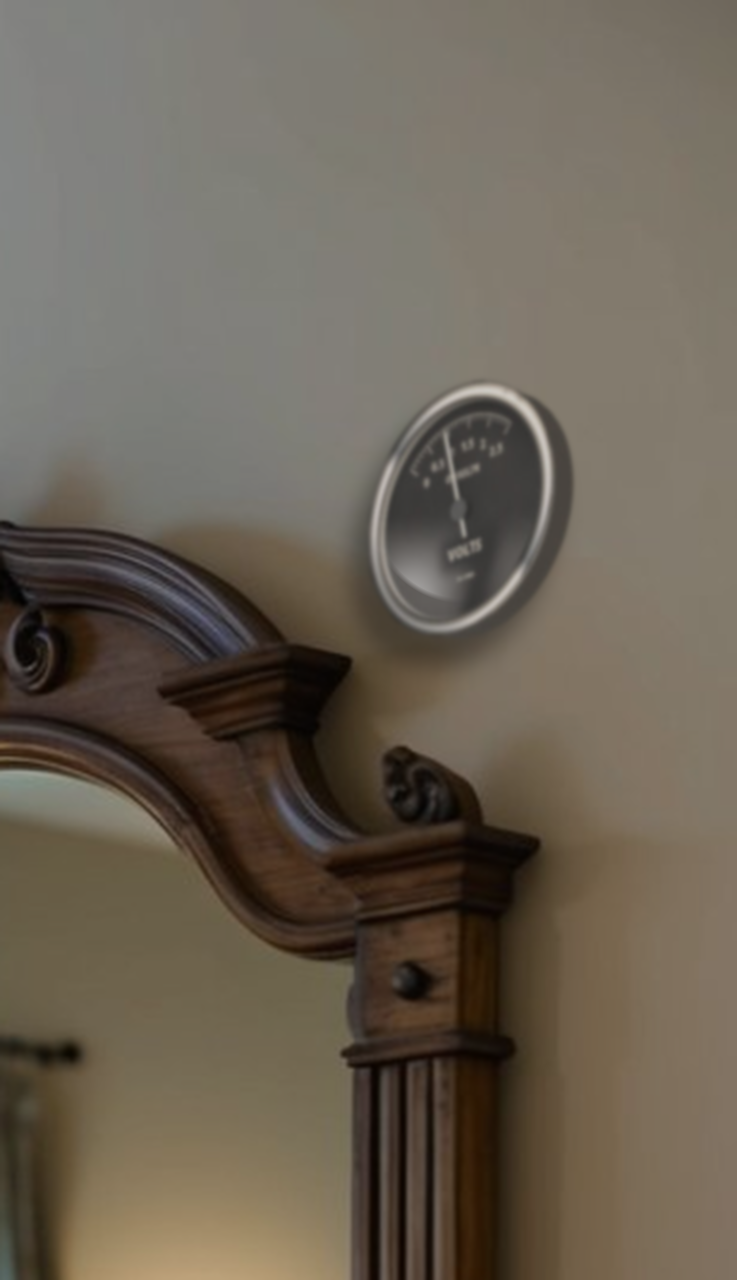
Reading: 1 V
